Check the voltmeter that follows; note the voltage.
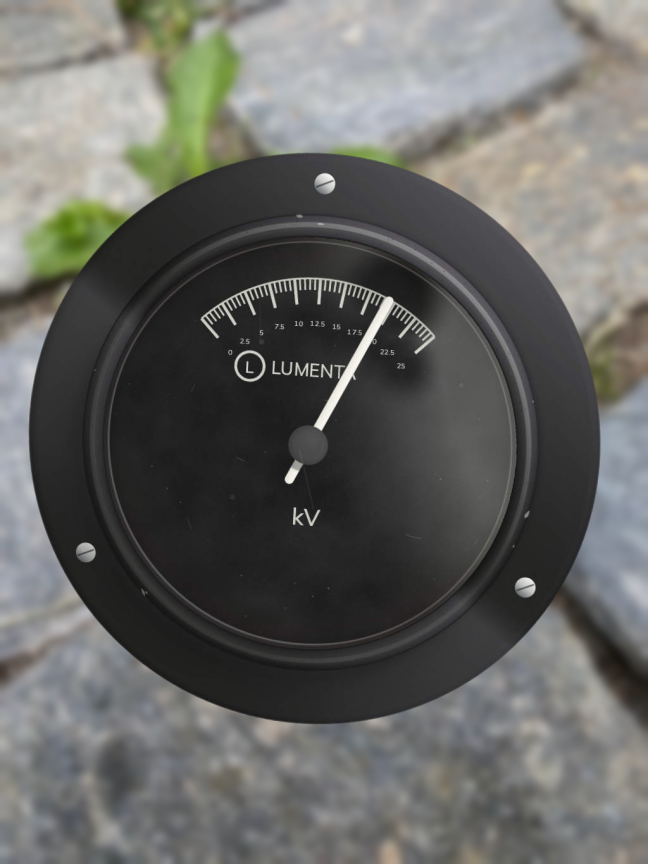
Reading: 19.5 kV
